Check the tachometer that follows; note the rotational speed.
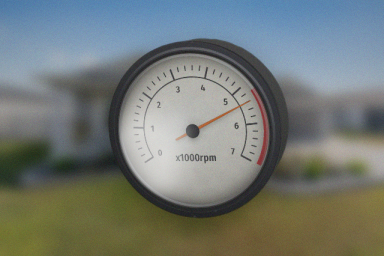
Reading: 5400 rpm
